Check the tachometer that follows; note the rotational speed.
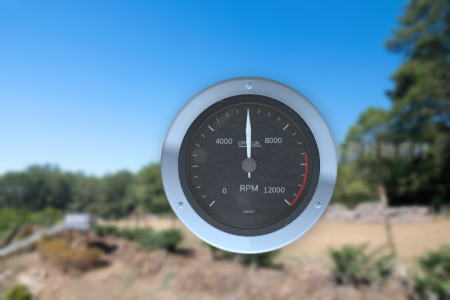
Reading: 6000 rpm
